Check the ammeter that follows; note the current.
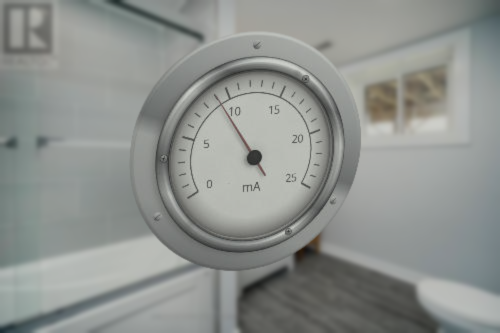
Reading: 9 mA
